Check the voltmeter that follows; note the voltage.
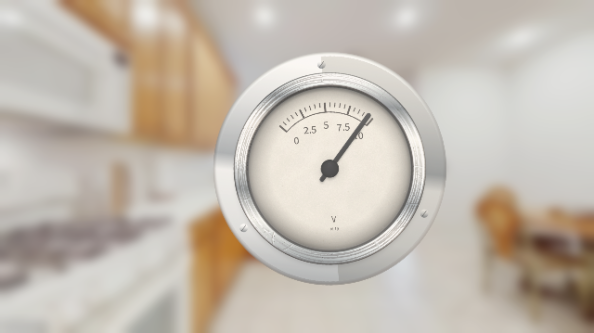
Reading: 9.5 V
